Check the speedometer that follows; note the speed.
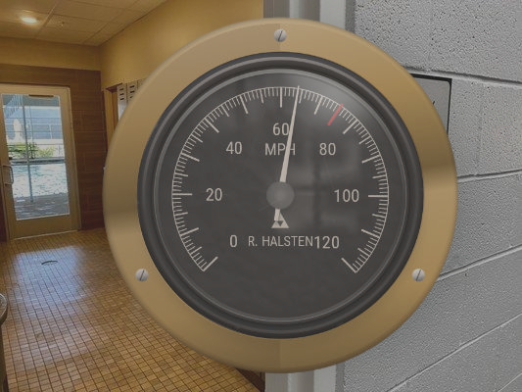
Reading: 64 mph
